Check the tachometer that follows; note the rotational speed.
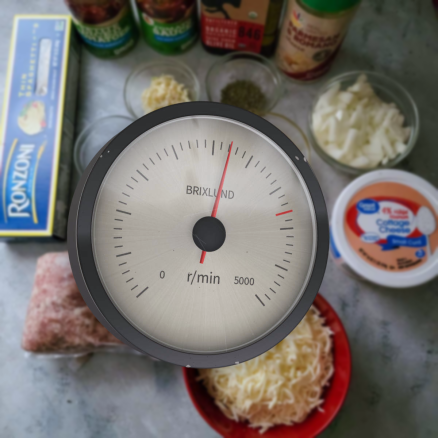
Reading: 2700 rpm
